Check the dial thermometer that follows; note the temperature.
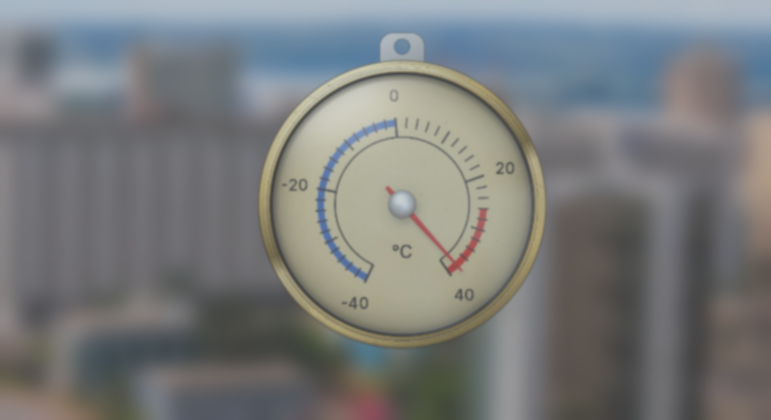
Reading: 38 °C
